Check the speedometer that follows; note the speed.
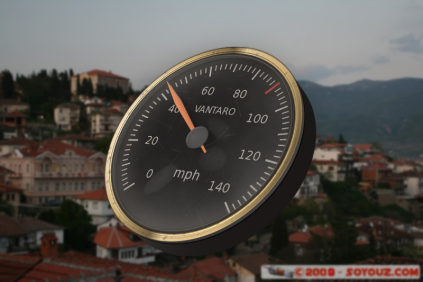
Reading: 44 mph
